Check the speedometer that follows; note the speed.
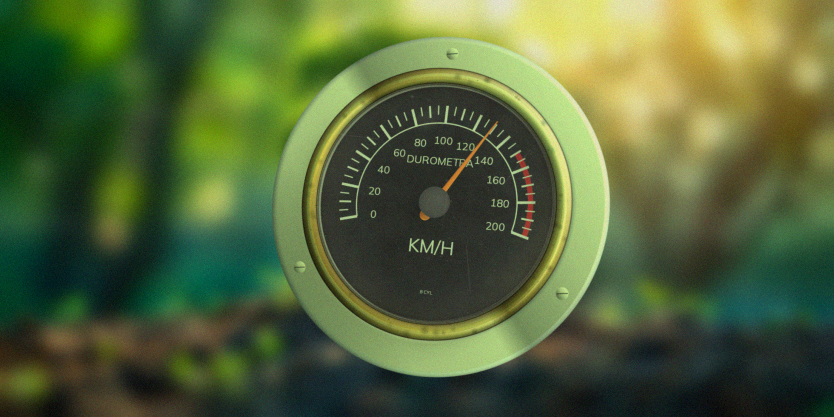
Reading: 130 km/h
